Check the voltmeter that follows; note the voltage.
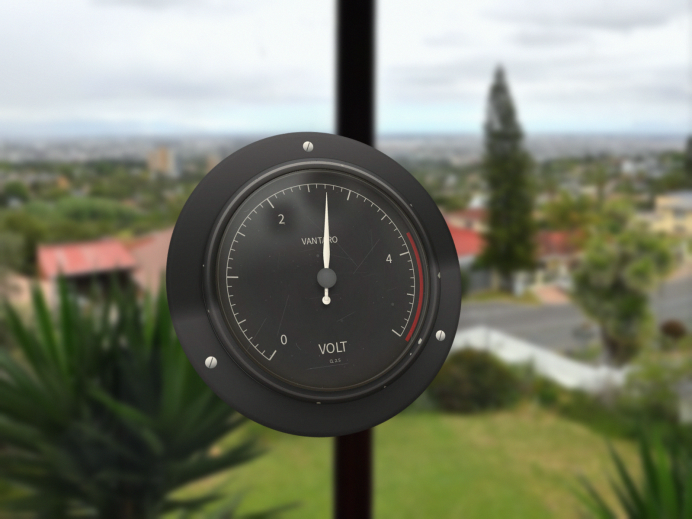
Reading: 2.7 V
